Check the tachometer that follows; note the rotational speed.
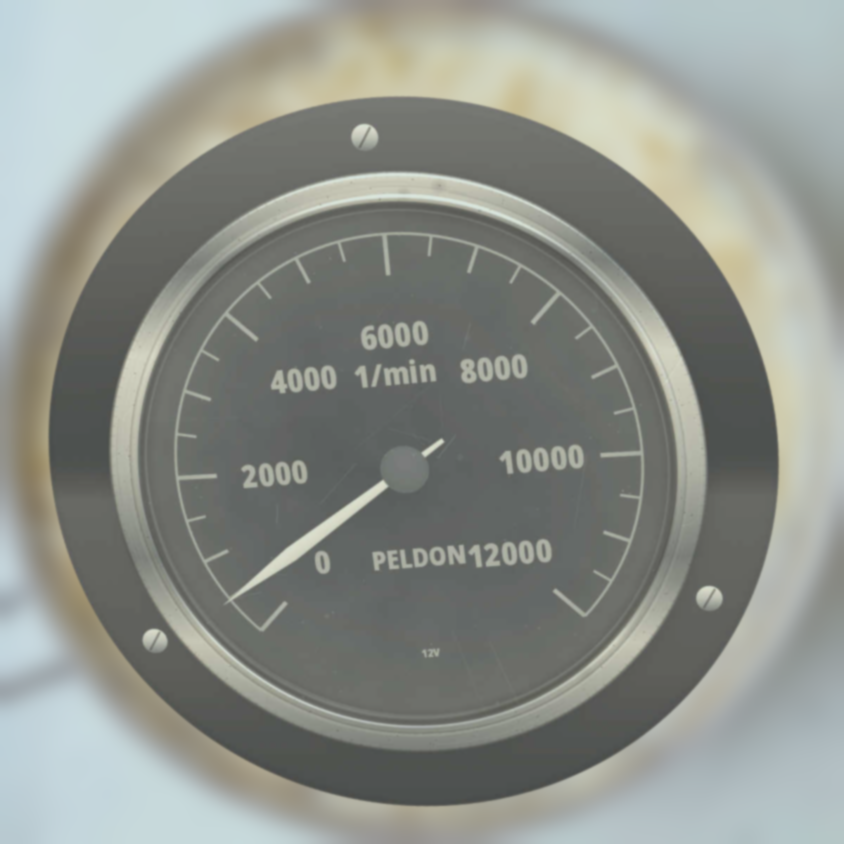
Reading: 500 rpm
